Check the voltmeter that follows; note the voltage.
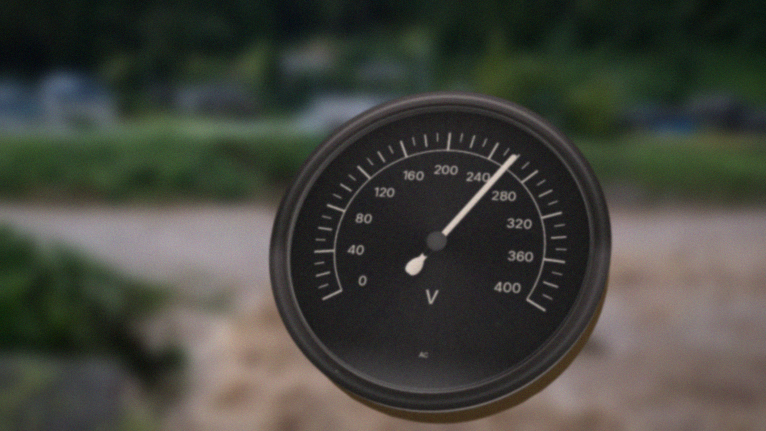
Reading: 260 V
